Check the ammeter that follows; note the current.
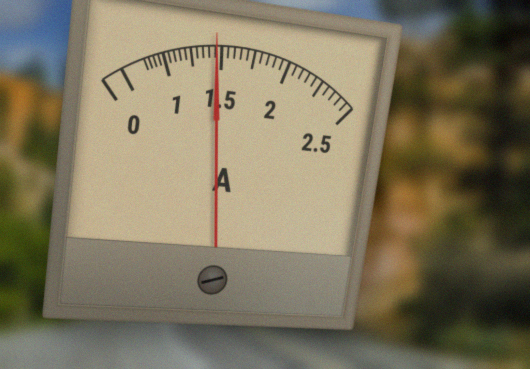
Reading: 1.45 A
